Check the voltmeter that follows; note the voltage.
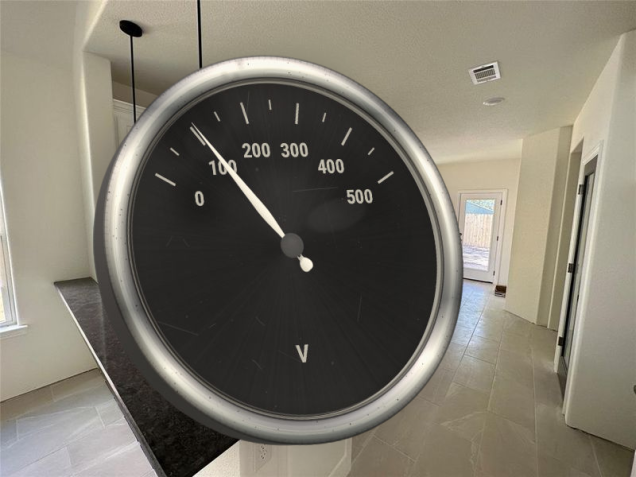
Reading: 100 V
